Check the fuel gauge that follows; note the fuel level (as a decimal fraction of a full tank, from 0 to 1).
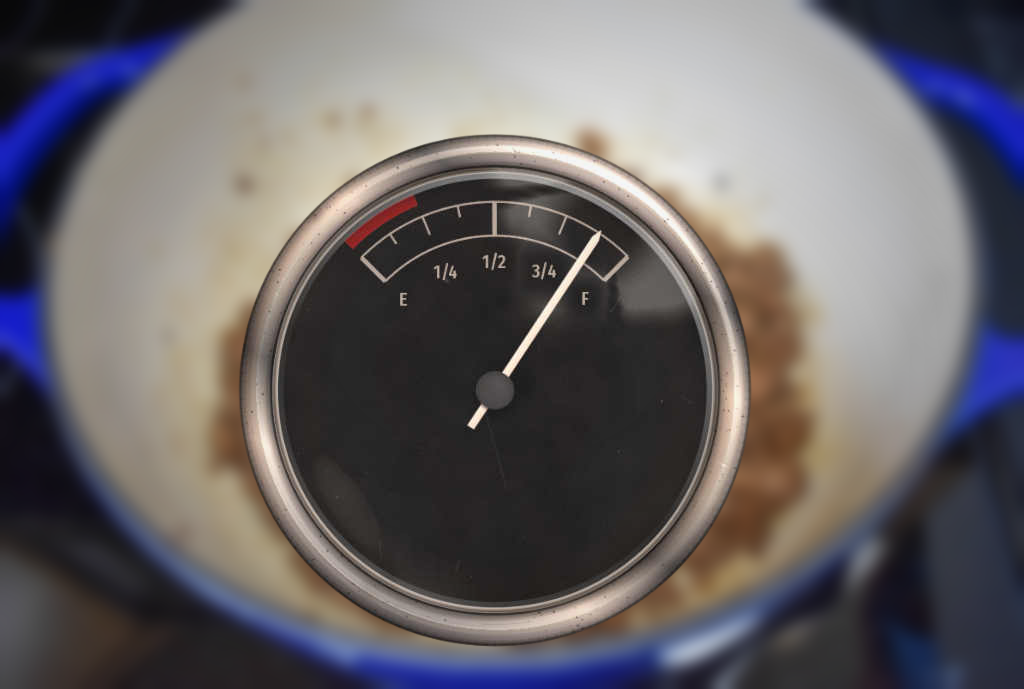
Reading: 0.875
